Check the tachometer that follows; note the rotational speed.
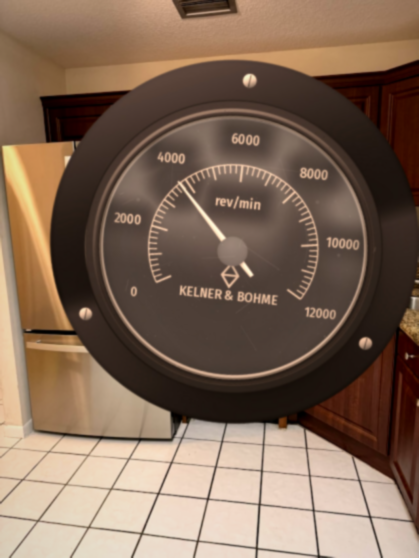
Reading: 3800 rpm
